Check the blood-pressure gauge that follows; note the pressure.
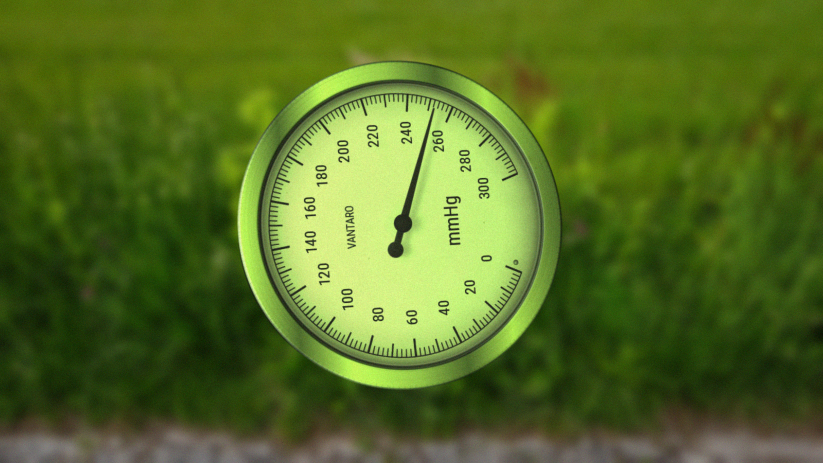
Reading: 252 mmHg
